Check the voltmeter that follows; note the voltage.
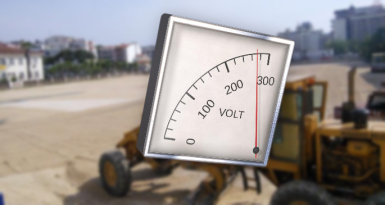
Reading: 270 V
